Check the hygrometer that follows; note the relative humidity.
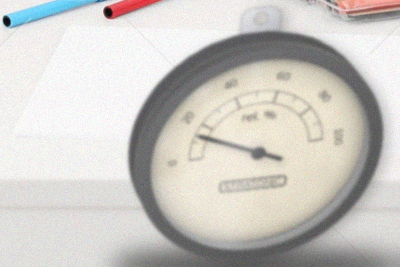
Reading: 15 %
